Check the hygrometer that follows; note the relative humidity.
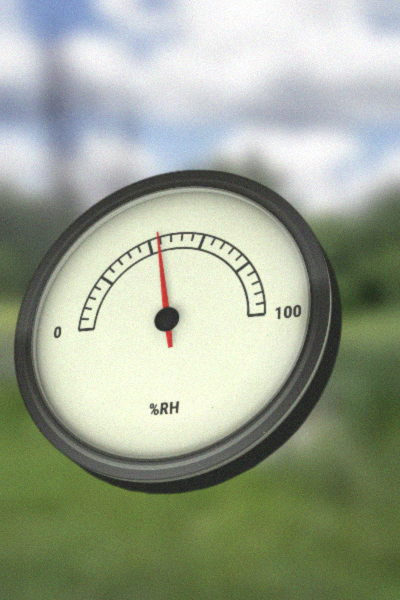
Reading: 44 %
